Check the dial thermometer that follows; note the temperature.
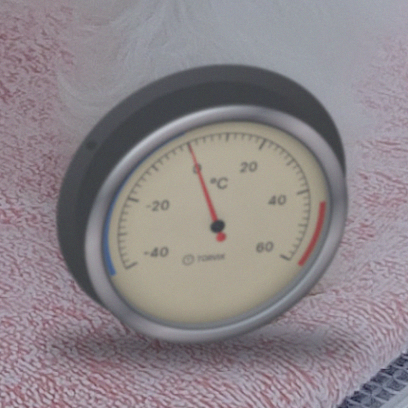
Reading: 0 °C
